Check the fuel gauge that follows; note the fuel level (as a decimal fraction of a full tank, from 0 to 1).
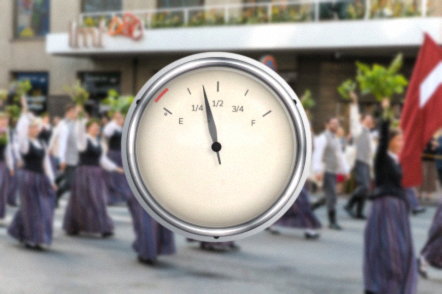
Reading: 0.375
